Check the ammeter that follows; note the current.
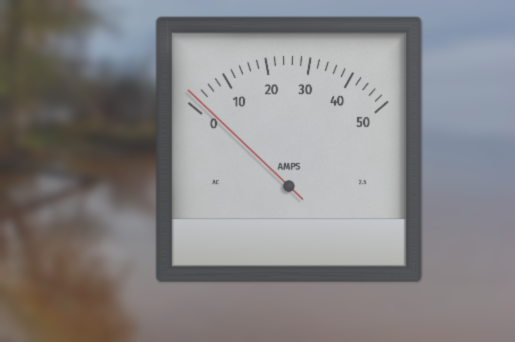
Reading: 2 A
